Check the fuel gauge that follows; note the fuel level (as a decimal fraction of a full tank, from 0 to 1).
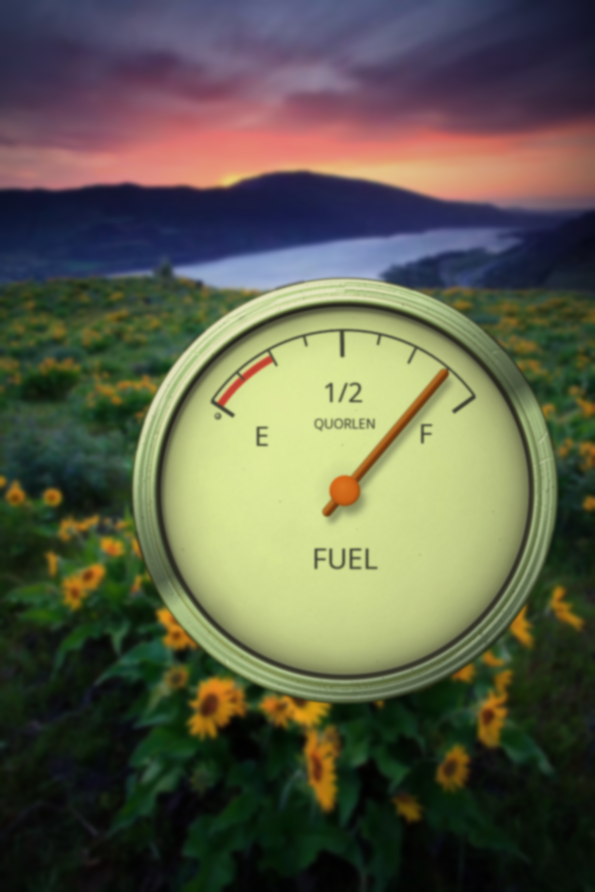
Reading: 0.875
